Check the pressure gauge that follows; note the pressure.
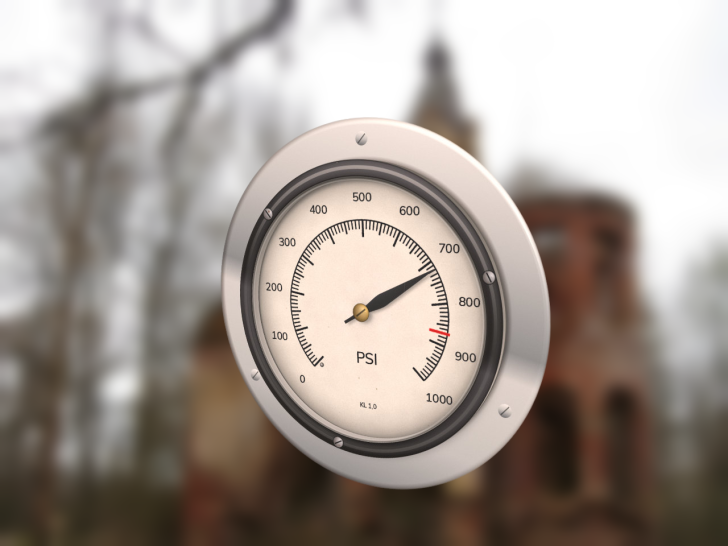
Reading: 720 psi
